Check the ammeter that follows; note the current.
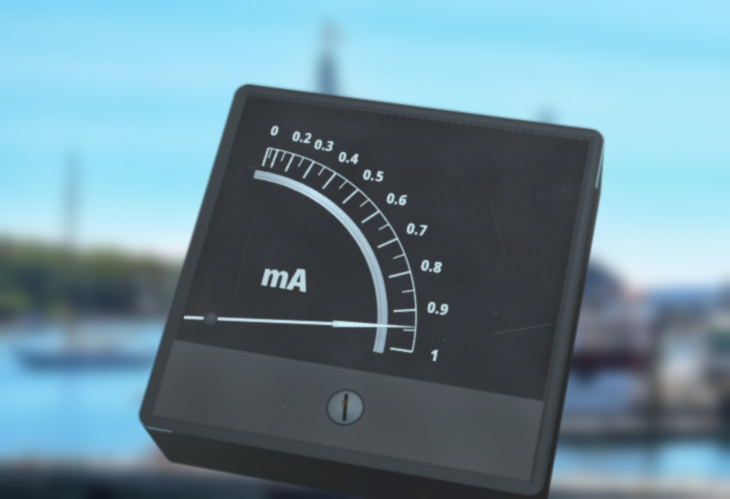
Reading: 0.95 mA
